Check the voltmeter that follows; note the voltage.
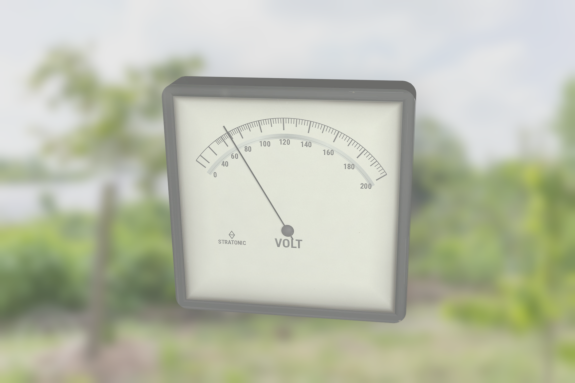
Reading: 70 V
